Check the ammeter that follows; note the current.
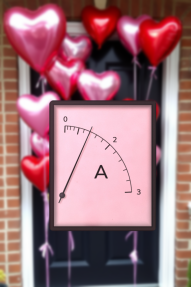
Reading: 1.4 A
